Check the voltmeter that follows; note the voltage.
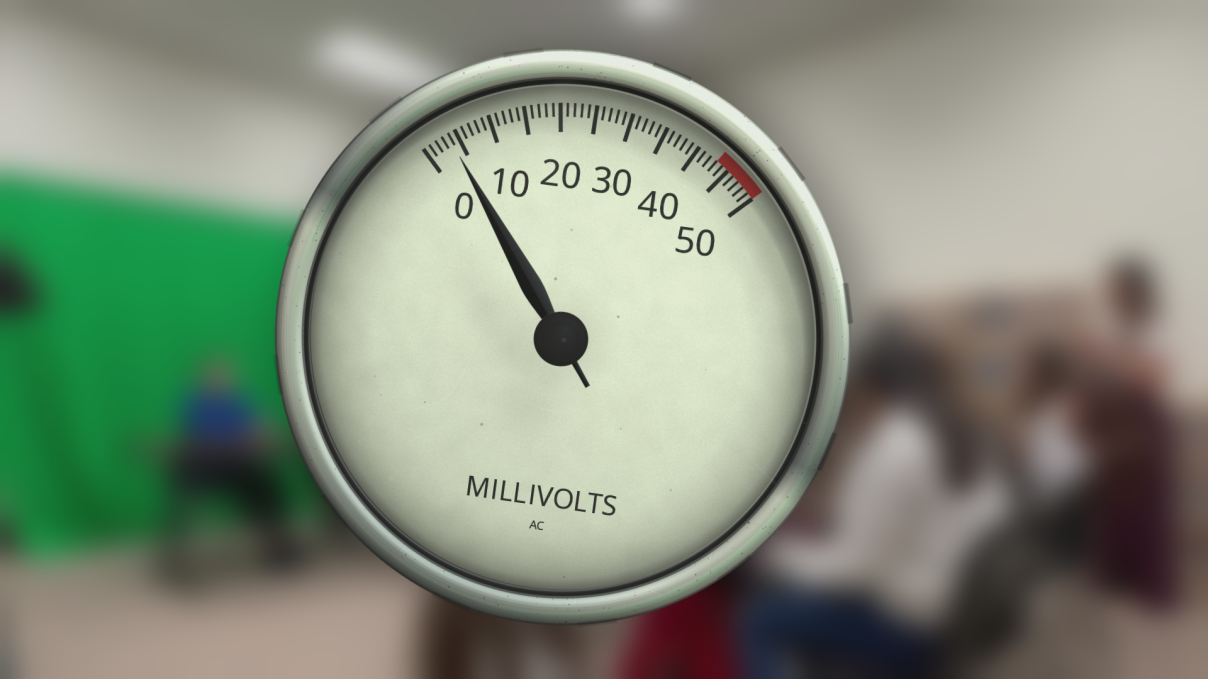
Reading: 4 mV
